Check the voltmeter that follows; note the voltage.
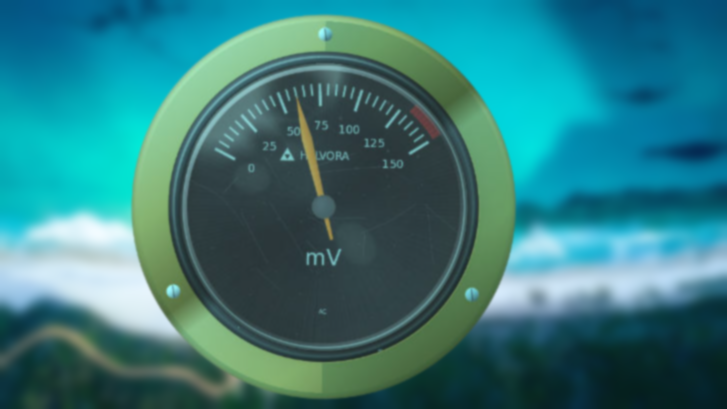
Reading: 60 mV
